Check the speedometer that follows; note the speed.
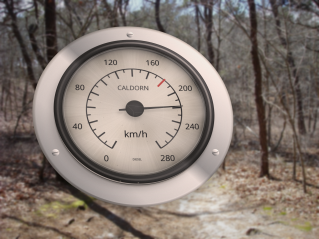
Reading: 220 km/h
